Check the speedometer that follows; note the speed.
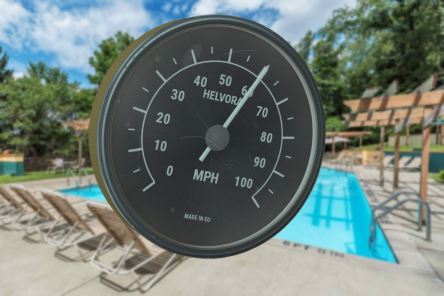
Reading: 60 mph
